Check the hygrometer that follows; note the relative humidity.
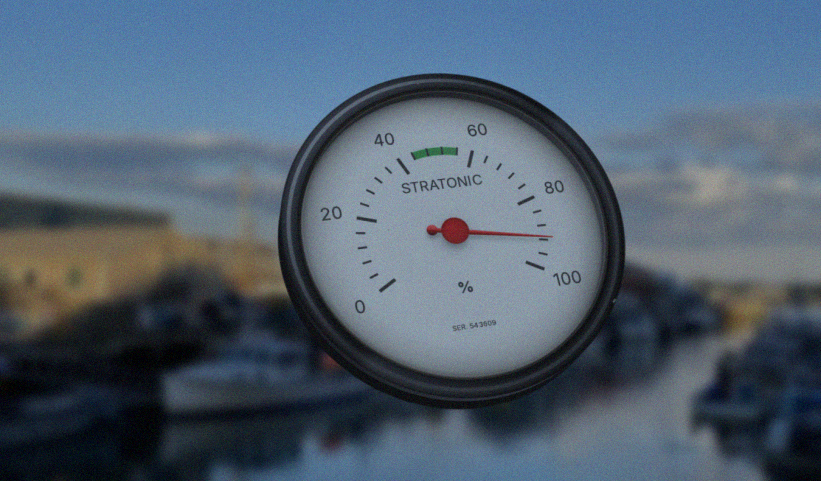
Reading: 92 %
